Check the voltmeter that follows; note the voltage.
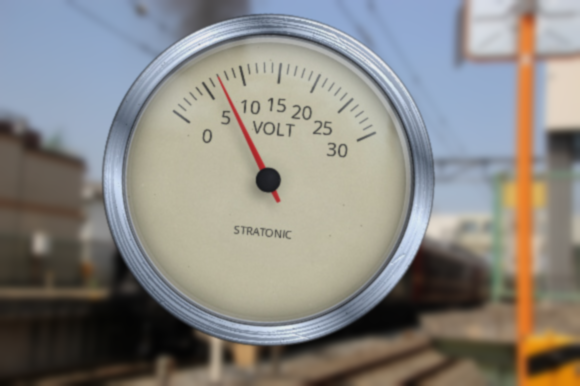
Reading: 7 V
